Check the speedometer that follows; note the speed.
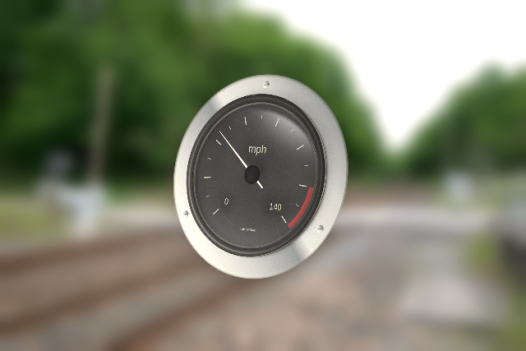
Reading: 45 mph
